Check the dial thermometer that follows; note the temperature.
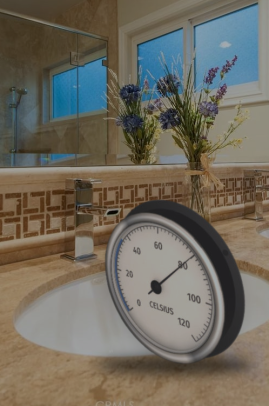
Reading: 80 °C
